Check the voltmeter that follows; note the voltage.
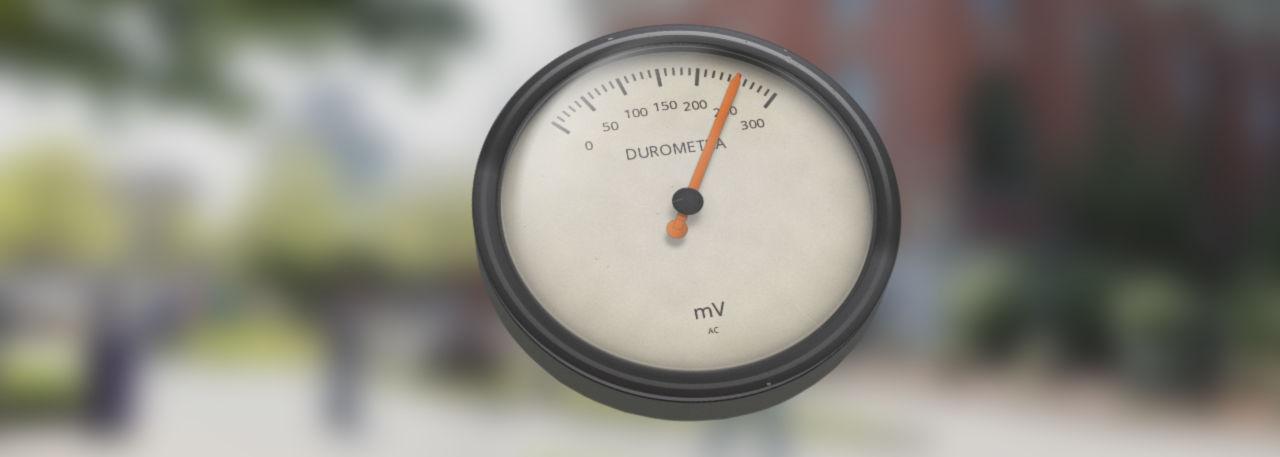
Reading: 250 mV
